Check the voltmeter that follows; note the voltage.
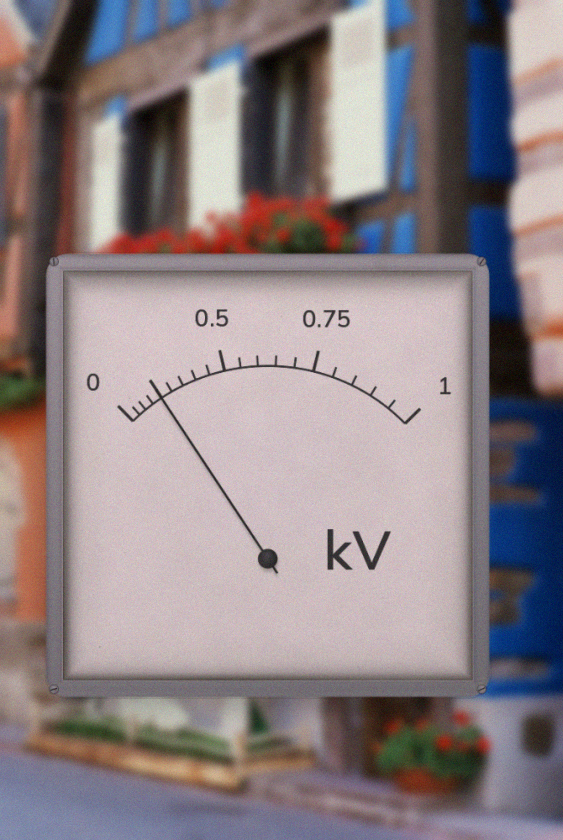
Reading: 0.25 kV
